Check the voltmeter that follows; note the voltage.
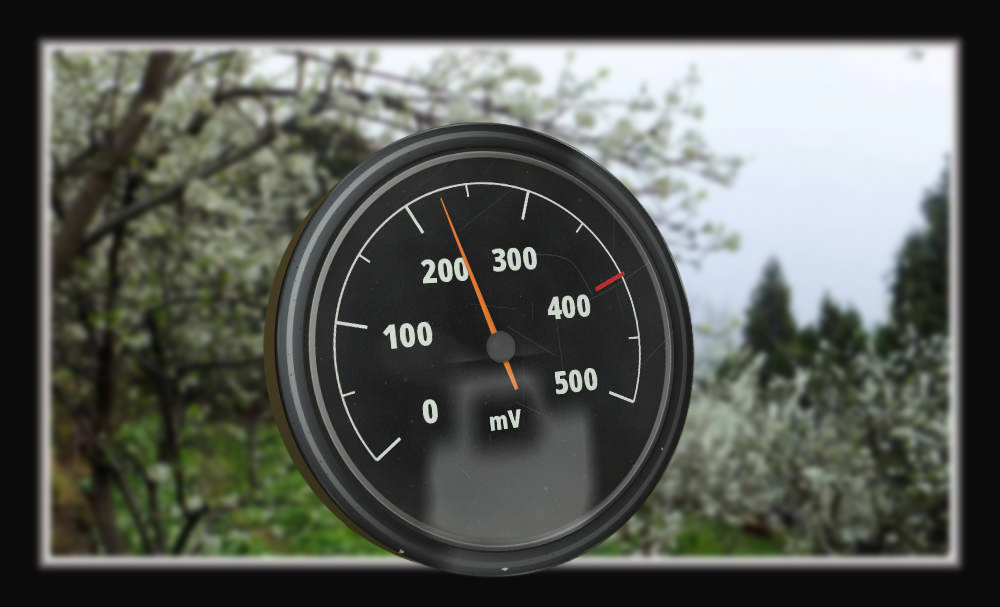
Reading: 225 mV
